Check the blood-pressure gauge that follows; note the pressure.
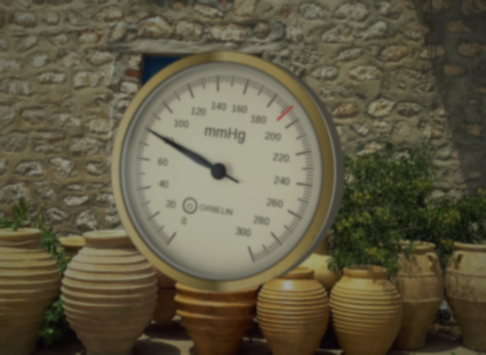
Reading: 80 mmHg
